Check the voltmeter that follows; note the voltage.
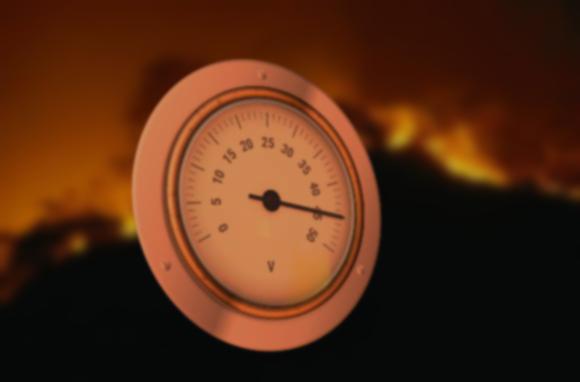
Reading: 45 V
